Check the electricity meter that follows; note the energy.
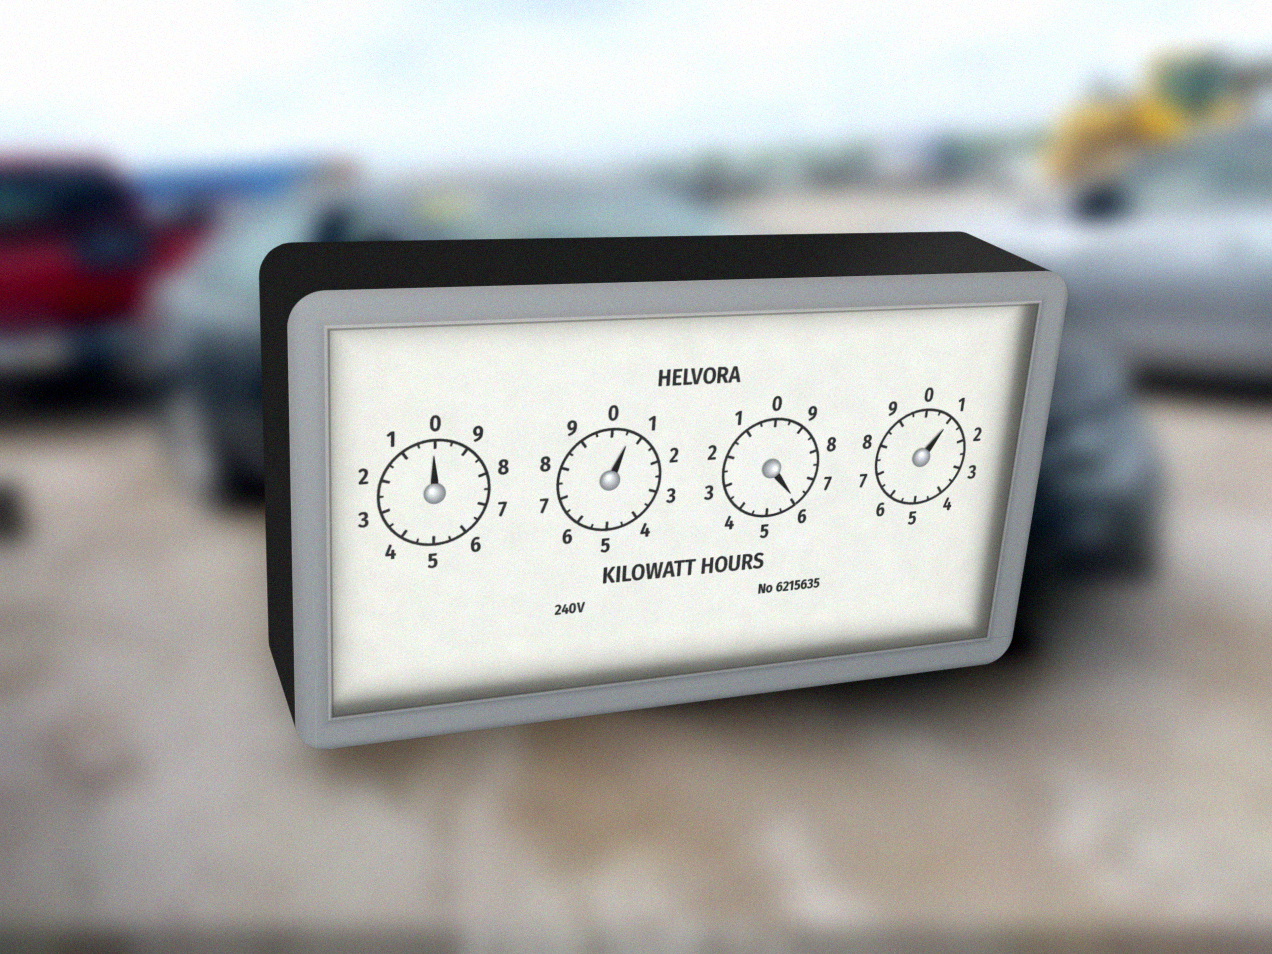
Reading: 61 kWh
